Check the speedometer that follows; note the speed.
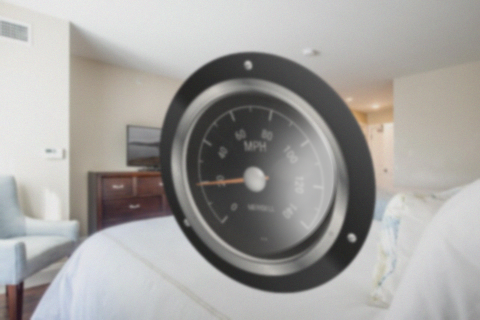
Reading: 20 mph
